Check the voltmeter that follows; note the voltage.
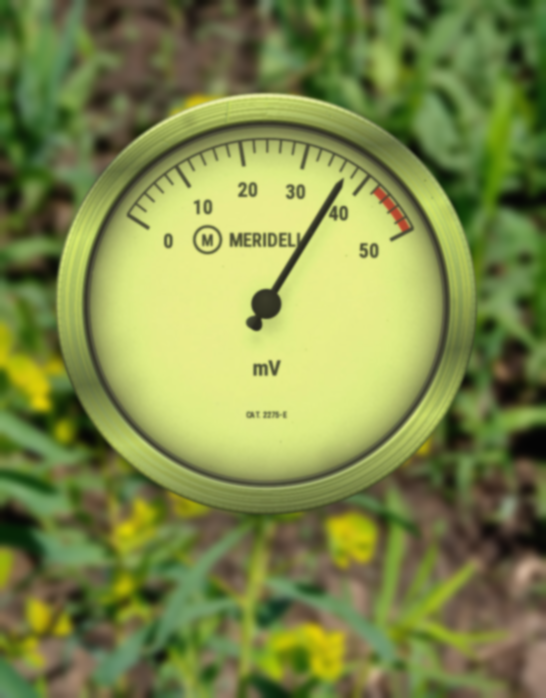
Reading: 37 mV
